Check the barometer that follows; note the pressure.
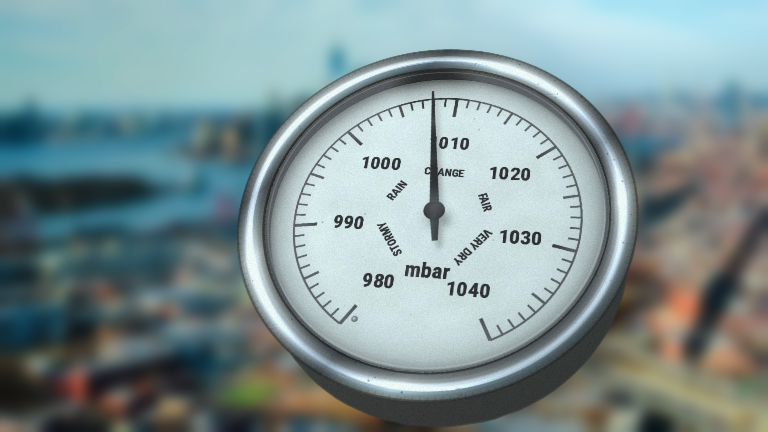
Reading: 1008 mbar
